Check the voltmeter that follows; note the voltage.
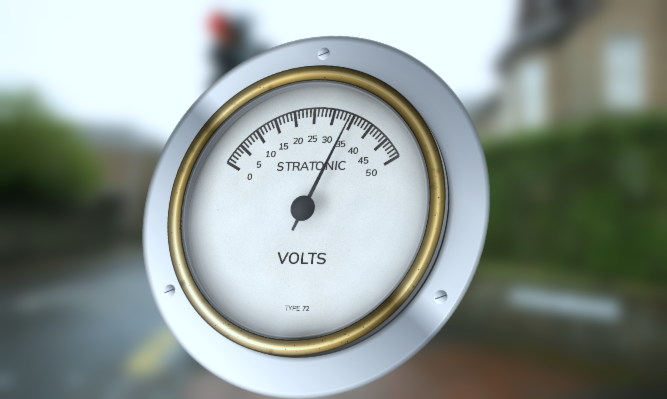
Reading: 35 V
